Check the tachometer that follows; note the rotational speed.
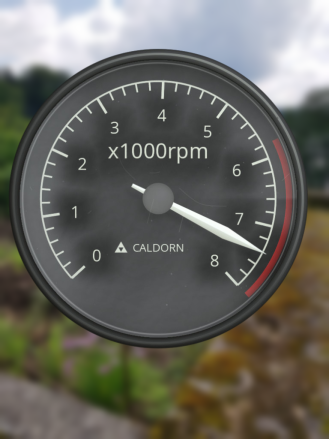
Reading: 7400 rpm
